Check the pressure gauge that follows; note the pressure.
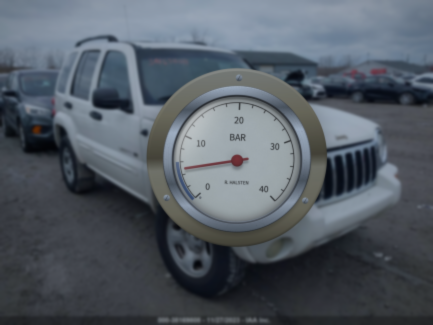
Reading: 5 bar
